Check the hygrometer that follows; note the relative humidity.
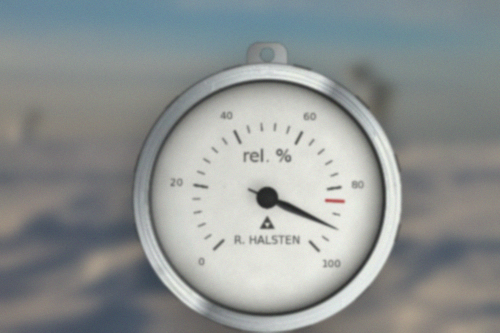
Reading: 92 %
